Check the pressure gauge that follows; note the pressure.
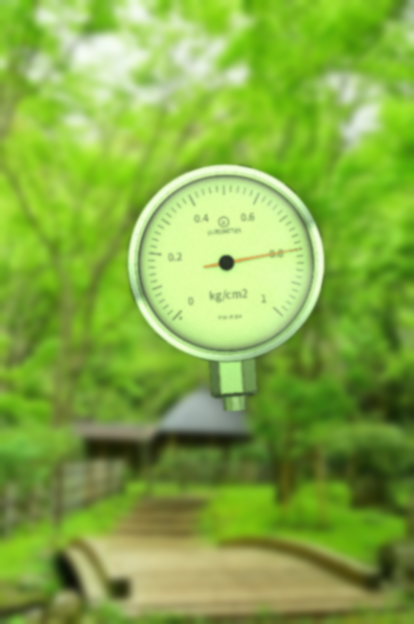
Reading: 0.8 kg/cm²
